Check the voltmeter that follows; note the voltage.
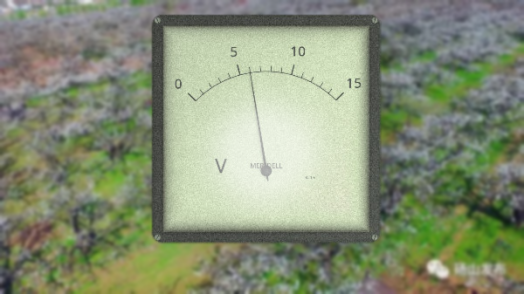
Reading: 6 V
